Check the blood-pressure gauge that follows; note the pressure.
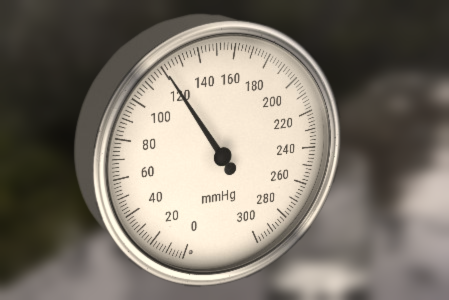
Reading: 120 mmHg
